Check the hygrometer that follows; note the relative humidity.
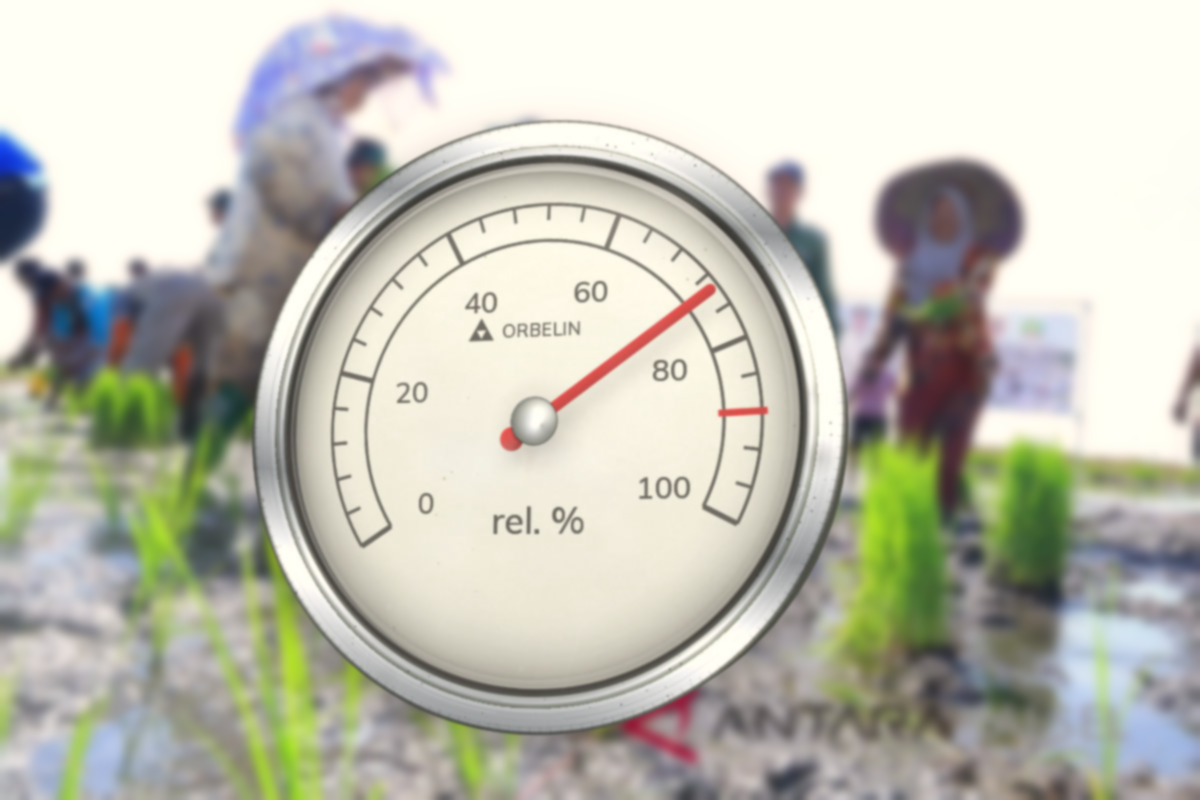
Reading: 74 %
